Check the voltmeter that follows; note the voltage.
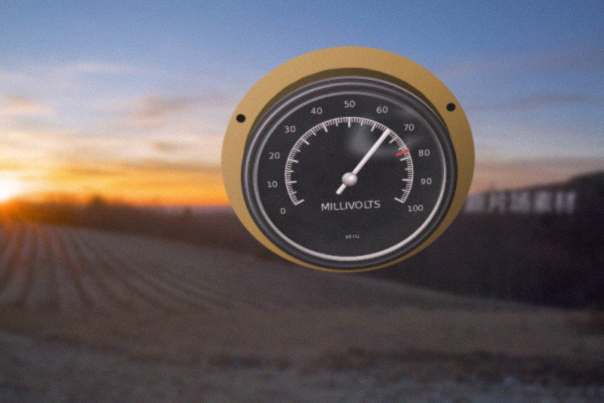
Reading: 65 mV
